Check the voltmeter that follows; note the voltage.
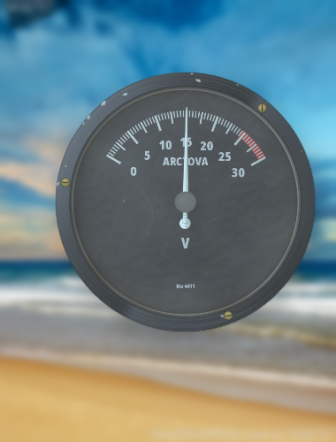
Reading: 15 V
